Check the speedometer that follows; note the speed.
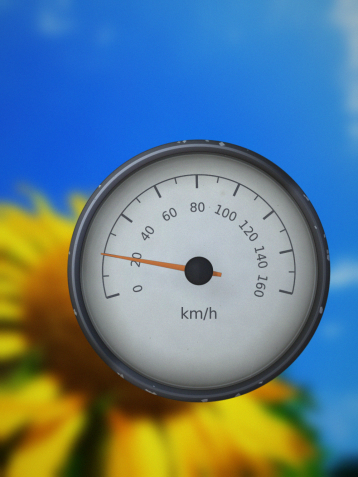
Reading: 20 km/h
